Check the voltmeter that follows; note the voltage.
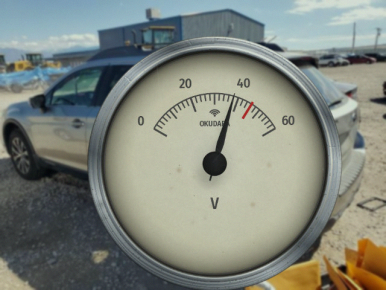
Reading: 38 V
